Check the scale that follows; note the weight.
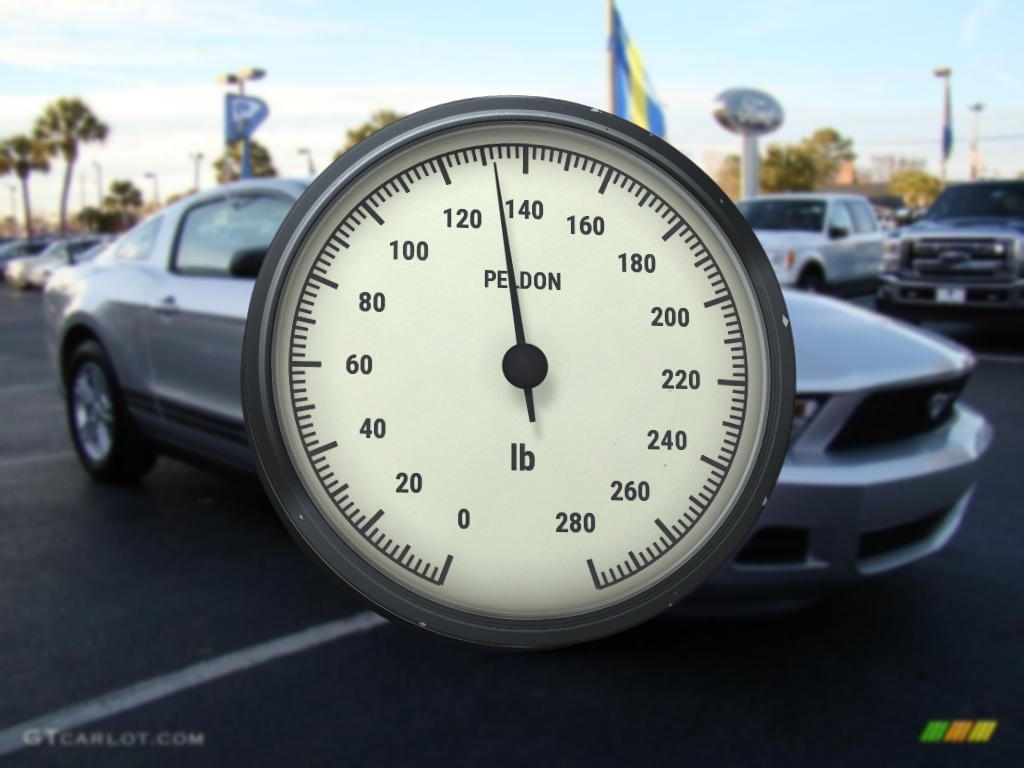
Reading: 132 lb
